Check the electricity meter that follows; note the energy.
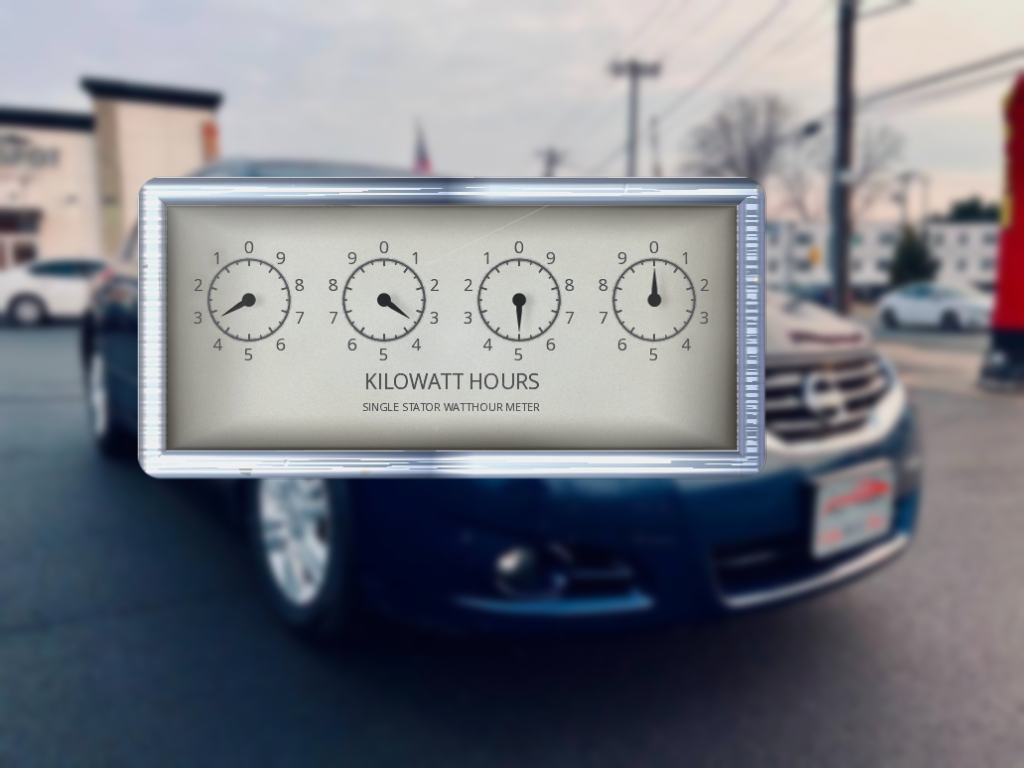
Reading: 3350 kWh
